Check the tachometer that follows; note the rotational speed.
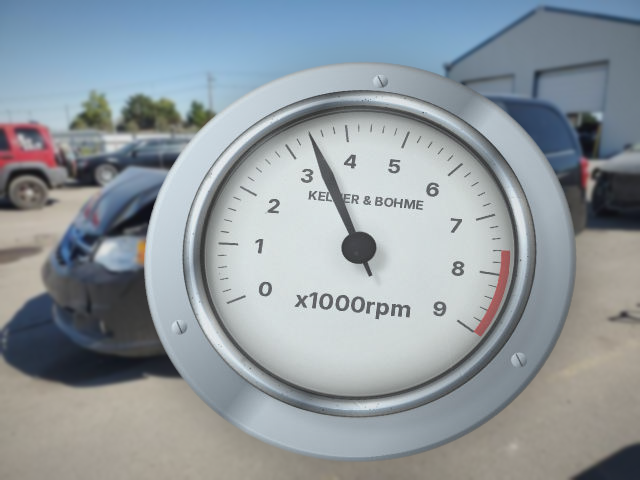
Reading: 3400 rpm
